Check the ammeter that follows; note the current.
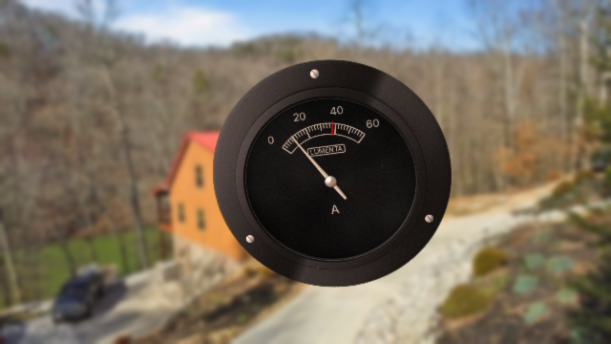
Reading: 10 A
